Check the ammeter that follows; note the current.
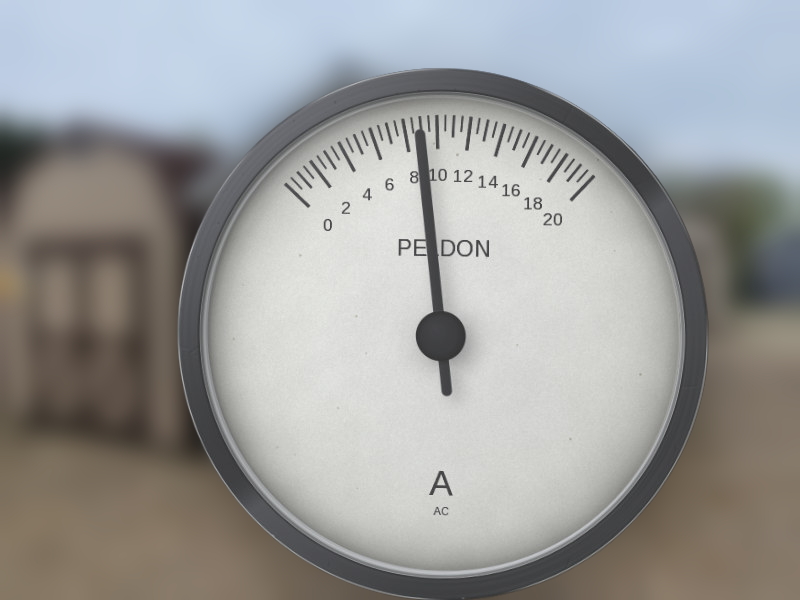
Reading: 9 A
